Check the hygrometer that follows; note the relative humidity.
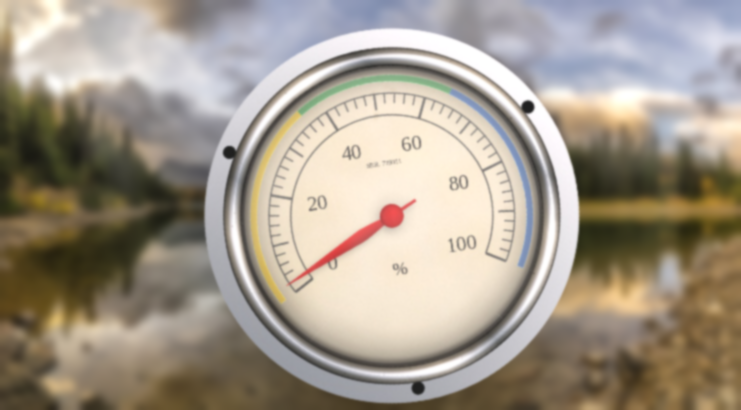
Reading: 2 %
